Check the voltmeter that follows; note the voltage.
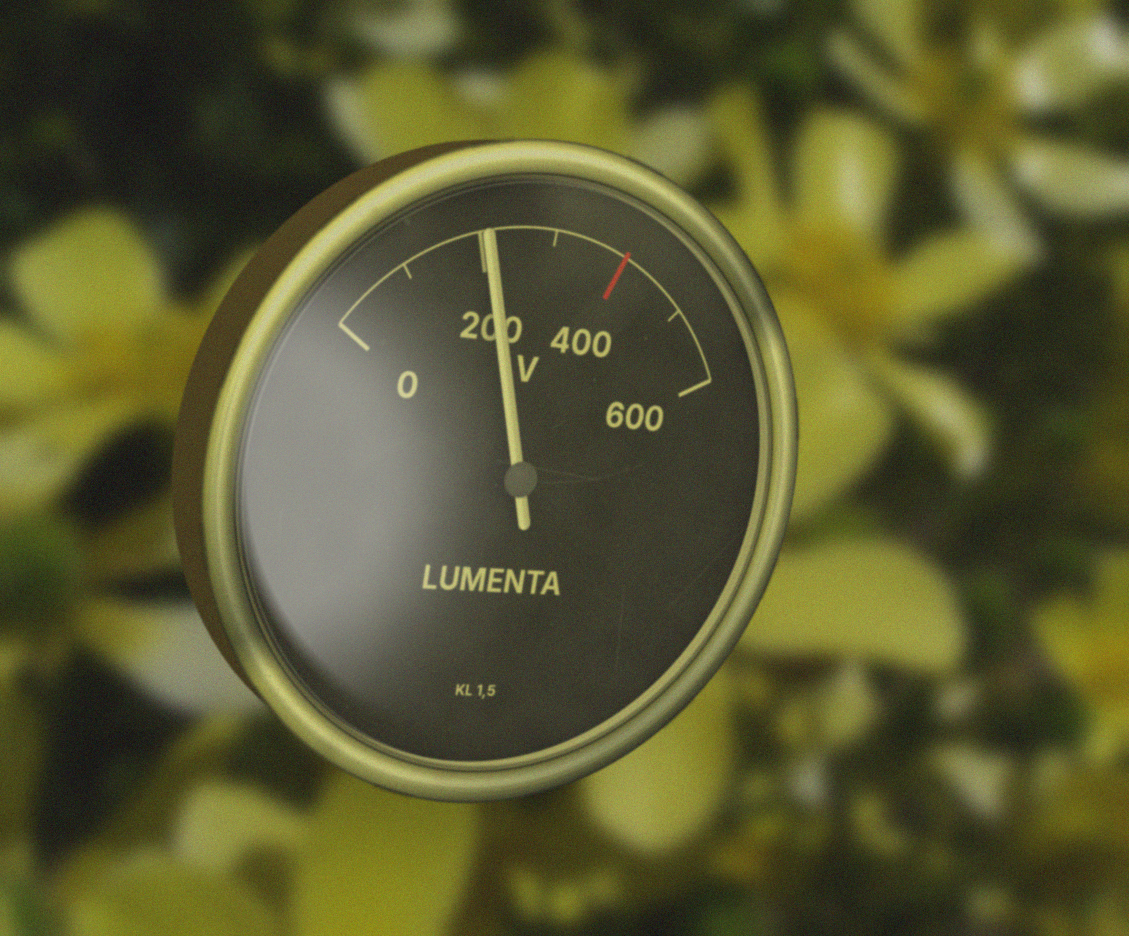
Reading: 200 V
